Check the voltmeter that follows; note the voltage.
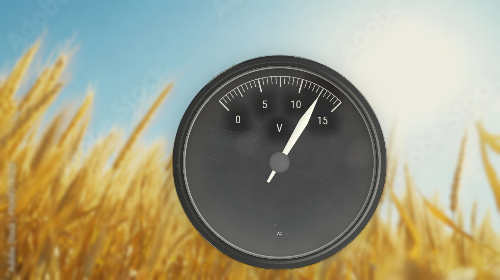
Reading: 12.5 V
